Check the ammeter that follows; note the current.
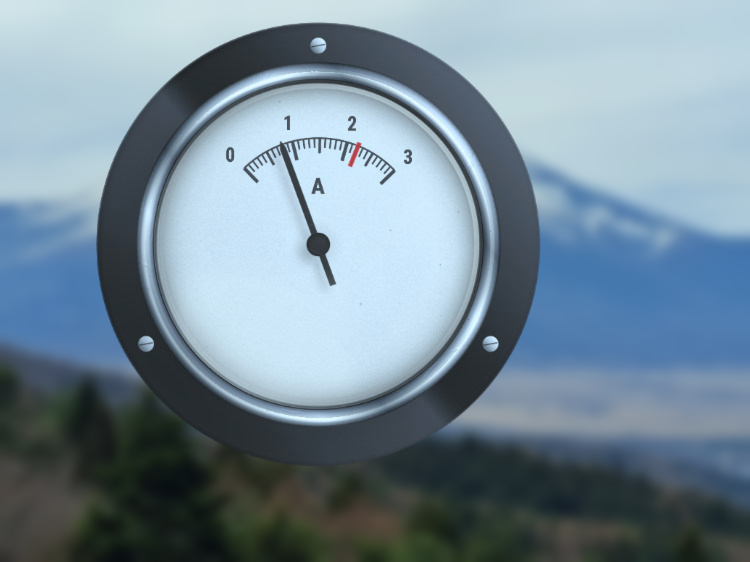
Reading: 0.8 A
